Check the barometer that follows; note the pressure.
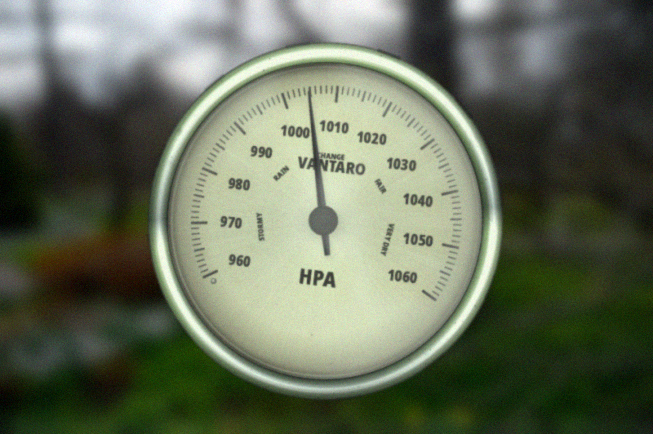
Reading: 1005 hPa
